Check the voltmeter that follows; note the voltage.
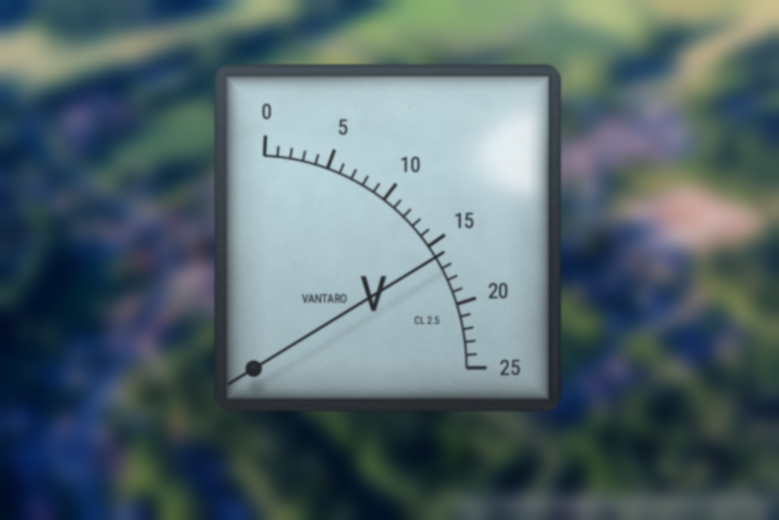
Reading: 16 V
